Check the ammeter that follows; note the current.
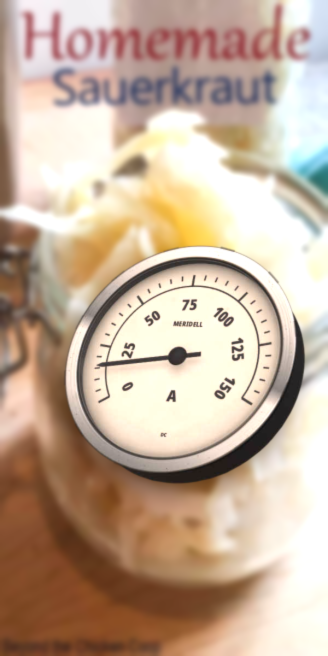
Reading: 15 A
